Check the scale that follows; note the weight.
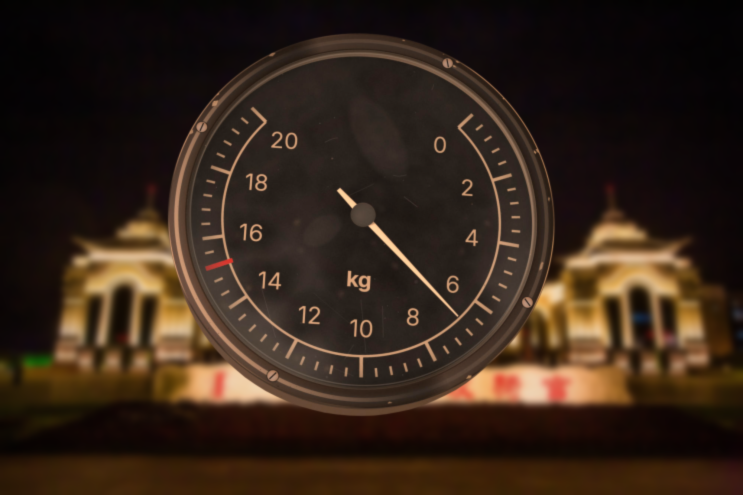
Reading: 6.8 kg
